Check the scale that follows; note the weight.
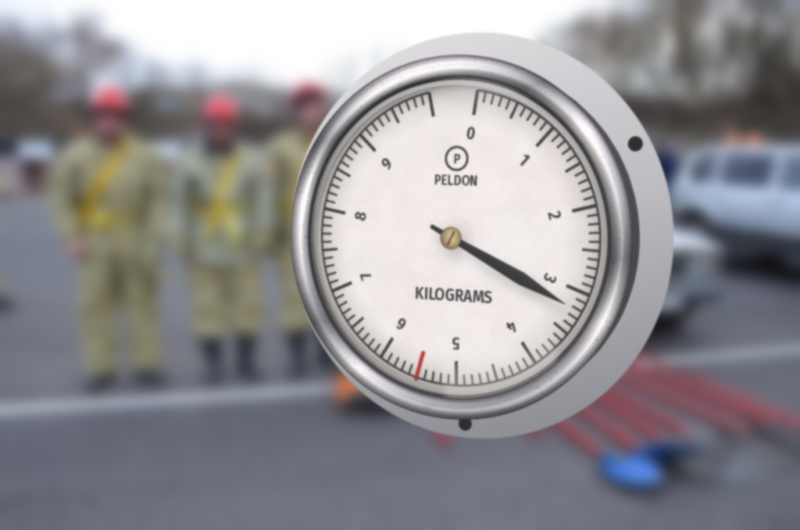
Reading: 3.2 kg
